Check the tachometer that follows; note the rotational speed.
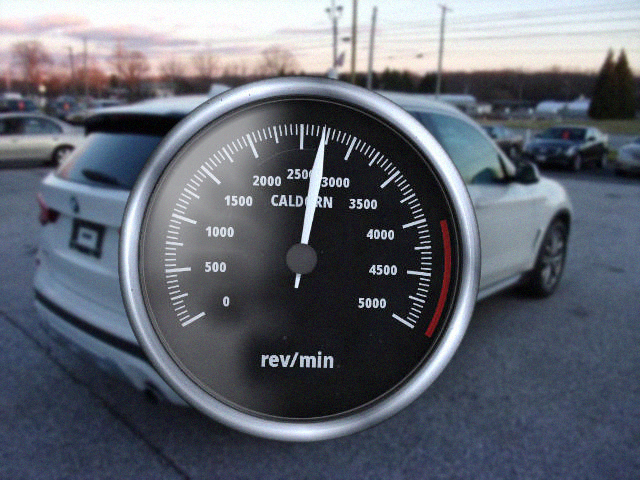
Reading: 2700 rpm
